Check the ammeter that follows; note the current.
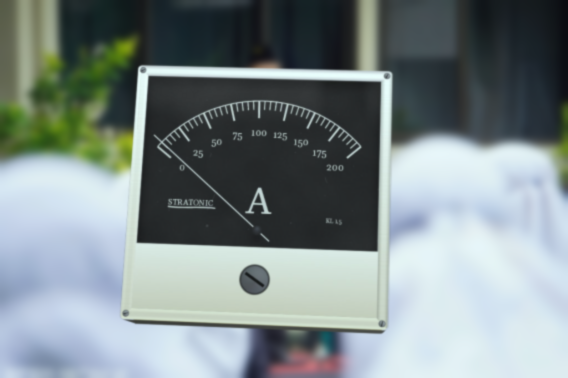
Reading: 5 A
